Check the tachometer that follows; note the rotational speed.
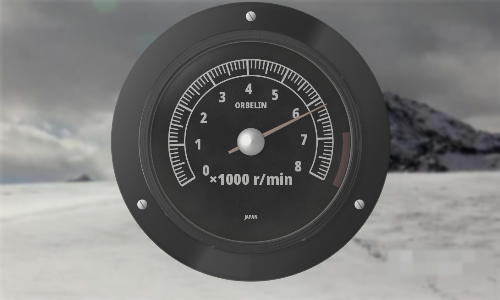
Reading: 6200 rpm
